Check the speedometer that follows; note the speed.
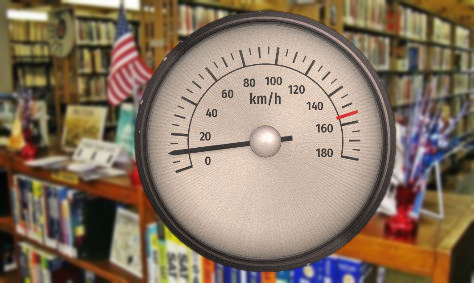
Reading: 10 km/h
